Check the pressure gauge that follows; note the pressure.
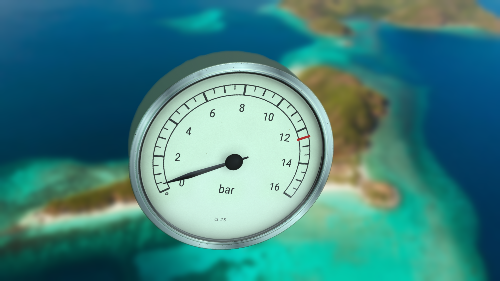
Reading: 0.5 bar
